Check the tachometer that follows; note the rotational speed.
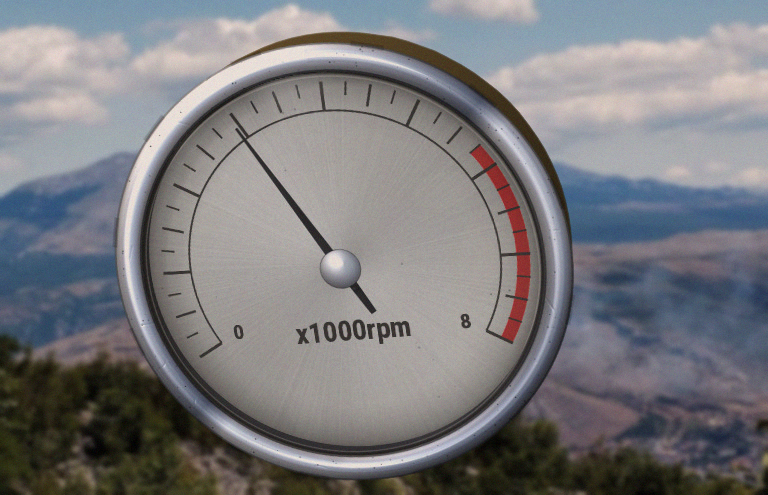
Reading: 3000 rpm
